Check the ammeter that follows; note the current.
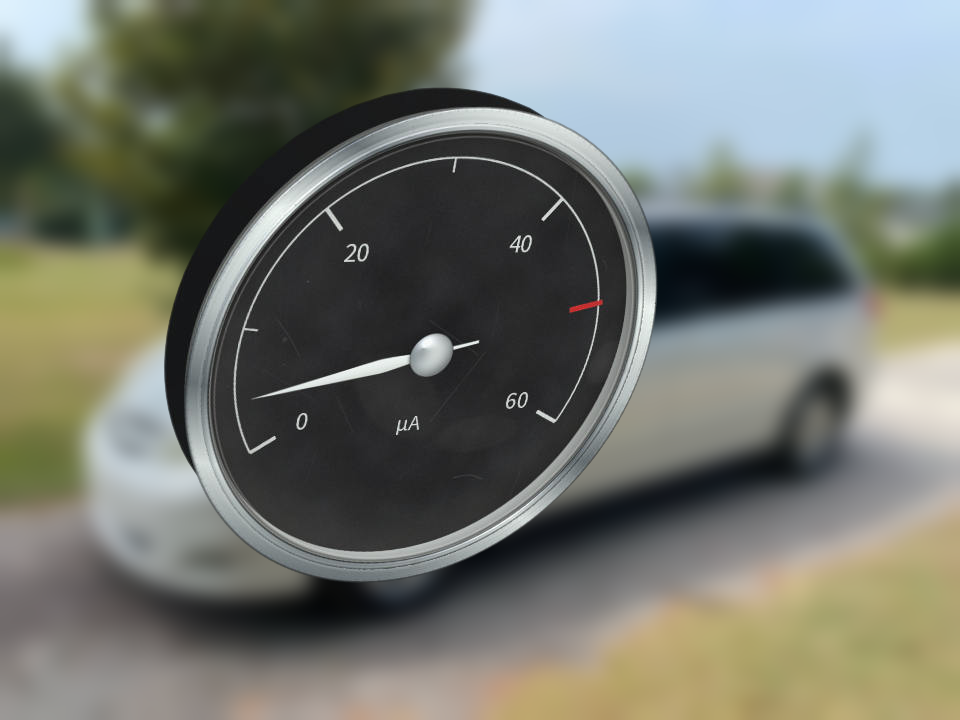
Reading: 5 µA
